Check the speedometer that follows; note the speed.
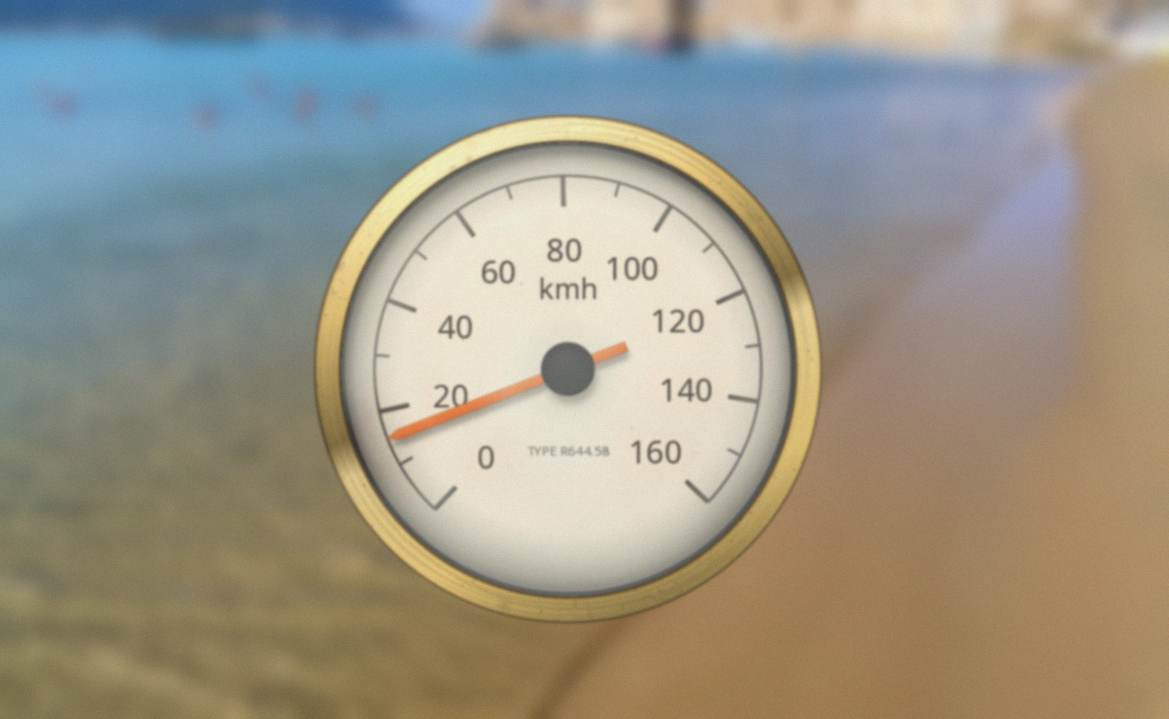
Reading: 15 km/h
